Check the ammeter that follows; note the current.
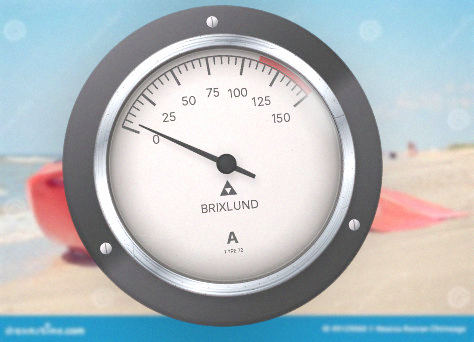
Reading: 5 A
